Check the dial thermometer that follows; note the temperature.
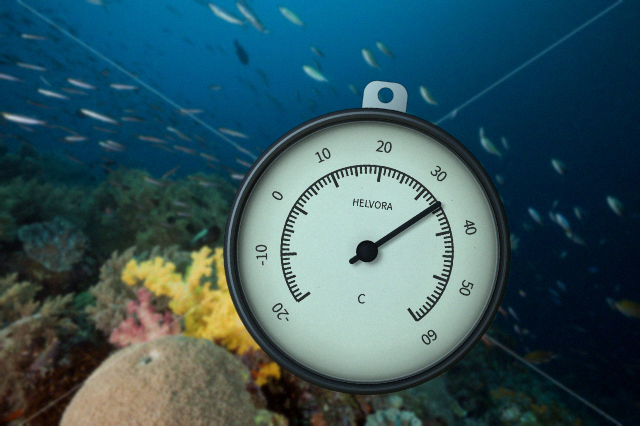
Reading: 34 °C
